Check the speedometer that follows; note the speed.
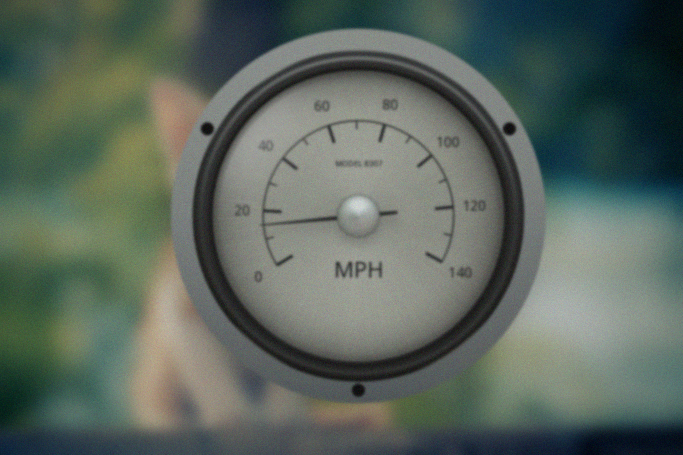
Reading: 15 mph
